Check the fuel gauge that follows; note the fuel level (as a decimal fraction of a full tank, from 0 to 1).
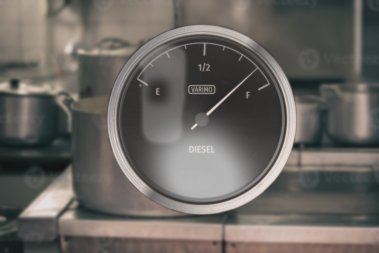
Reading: 0.875
